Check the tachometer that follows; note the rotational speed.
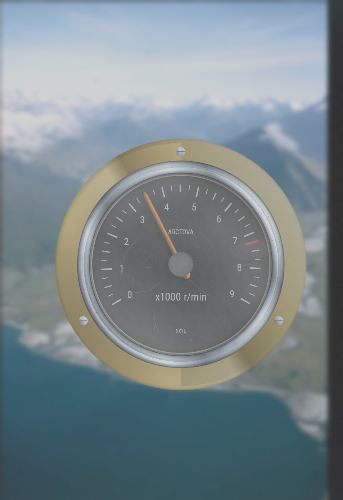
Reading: 3500 rpm
